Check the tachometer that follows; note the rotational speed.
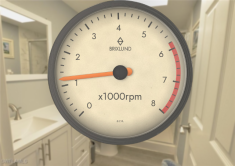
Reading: 1200 rpm
